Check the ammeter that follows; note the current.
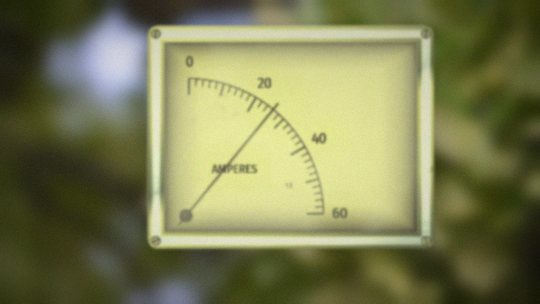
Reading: 26 A
